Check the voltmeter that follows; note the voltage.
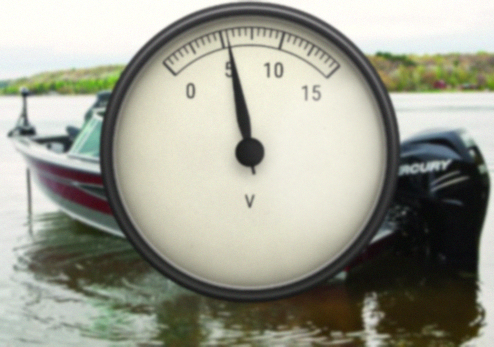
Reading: 5.5 V
